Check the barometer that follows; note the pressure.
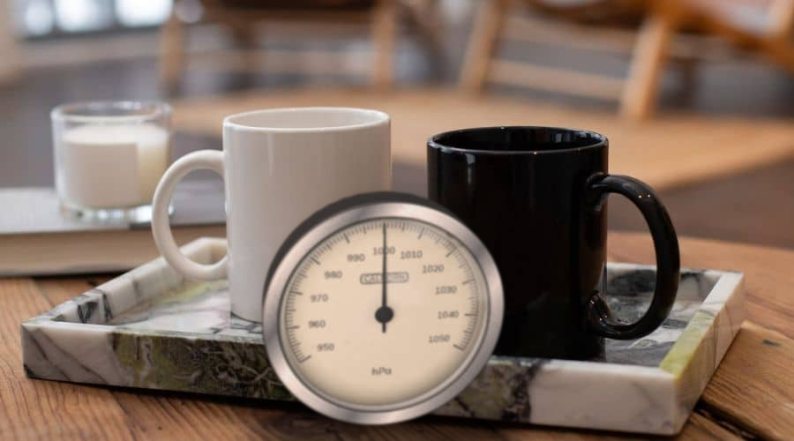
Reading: 1000 hPa
